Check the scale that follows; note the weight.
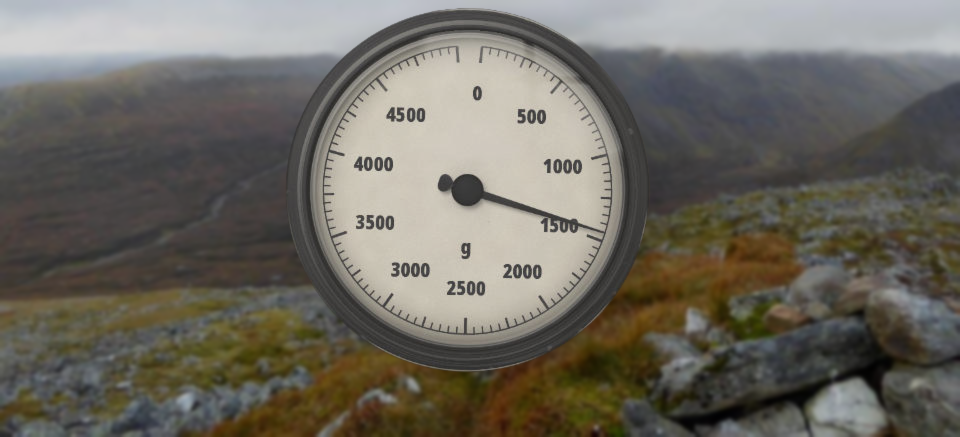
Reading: 1450 g
